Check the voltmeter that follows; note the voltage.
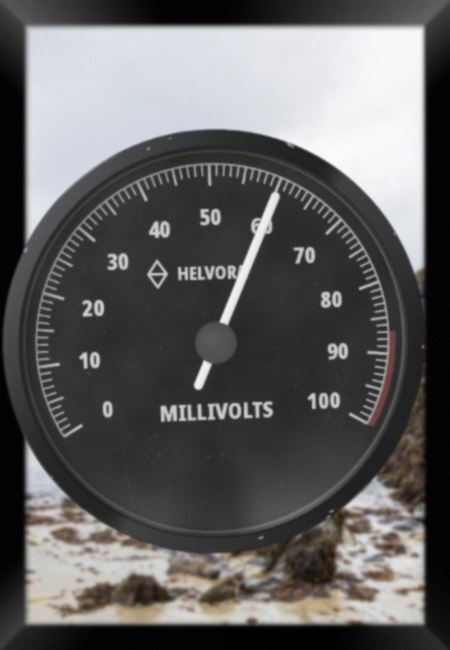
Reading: 60 mV
